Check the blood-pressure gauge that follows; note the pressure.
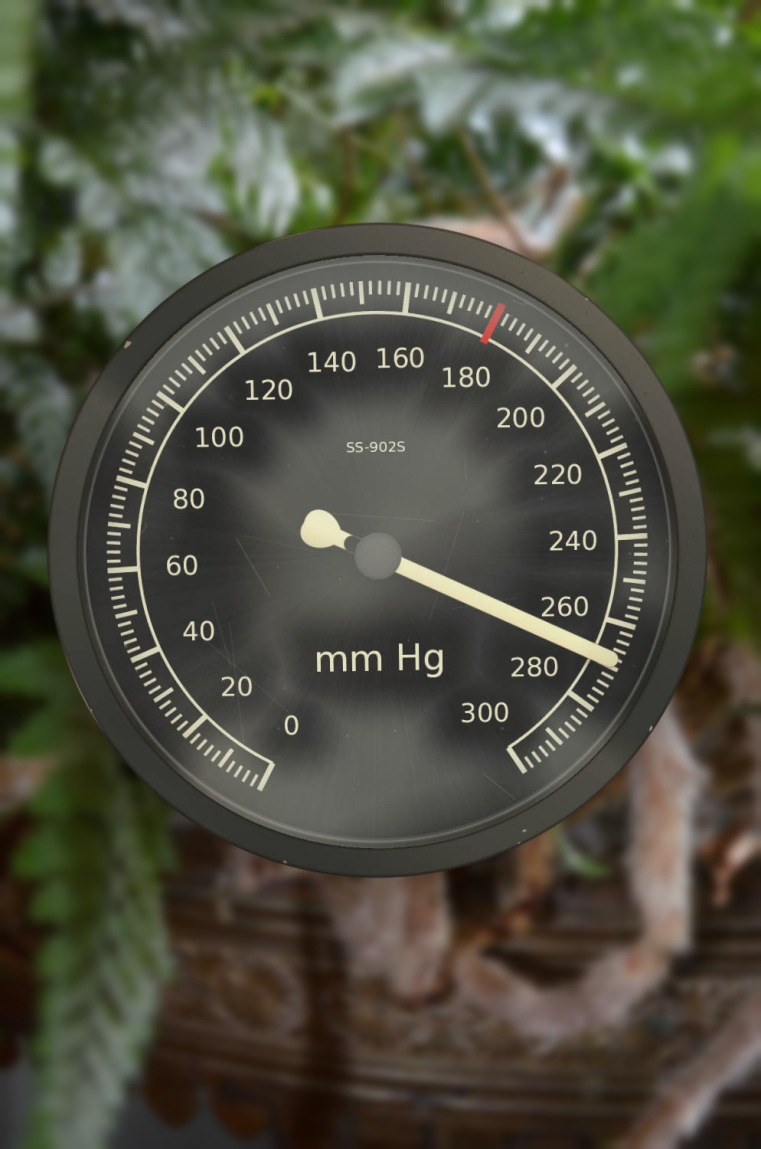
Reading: 268 mmHg
